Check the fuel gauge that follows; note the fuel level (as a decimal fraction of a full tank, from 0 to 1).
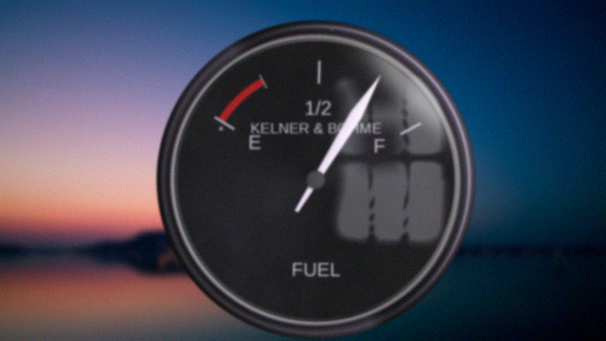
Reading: 0.75
